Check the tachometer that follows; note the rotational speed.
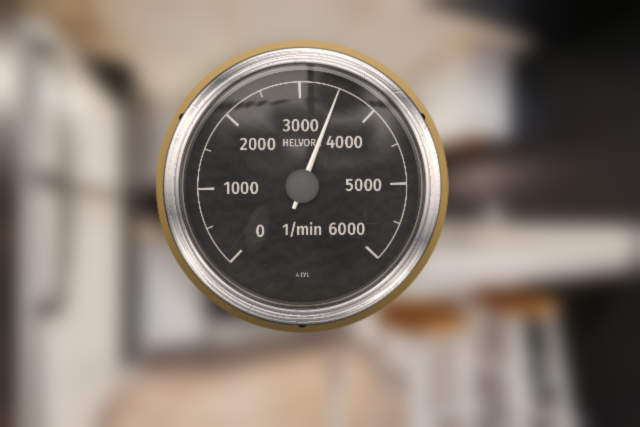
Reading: 3500 rpm
